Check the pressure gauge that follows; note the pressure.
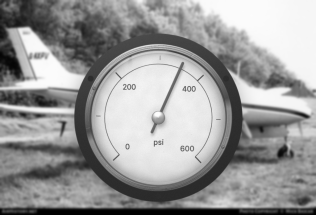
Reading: 350 psi
